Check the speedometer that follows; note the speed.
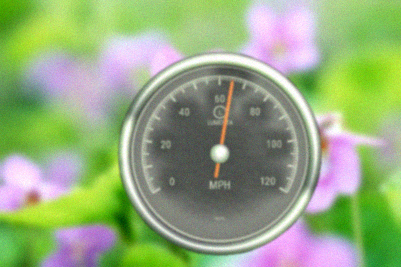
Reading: 65 mph
